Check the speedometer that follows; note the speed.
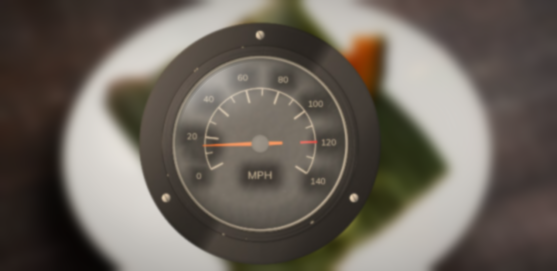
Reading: 15 mph
